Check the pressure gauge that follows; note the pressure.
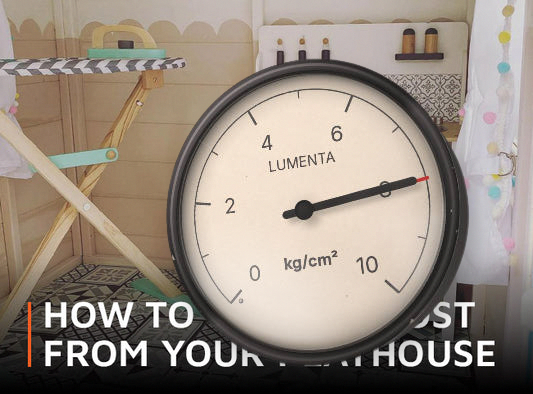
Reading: 8 kg/cm²
